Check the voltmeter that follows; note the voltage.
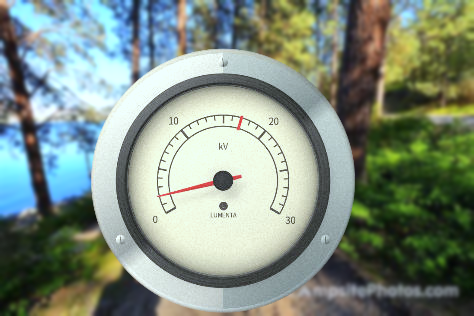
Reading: 2 kV
